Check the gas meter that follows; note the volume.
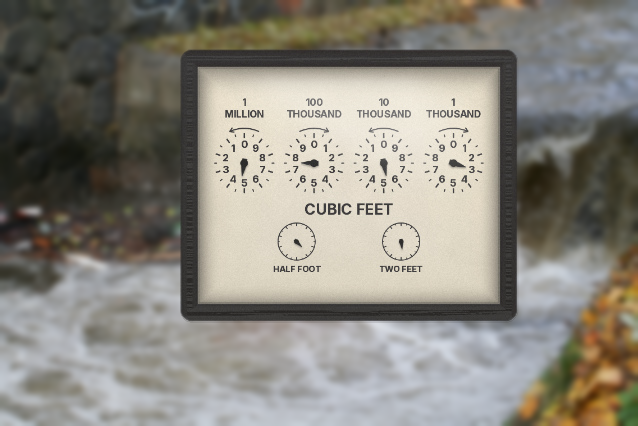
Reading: 475300 ft³
